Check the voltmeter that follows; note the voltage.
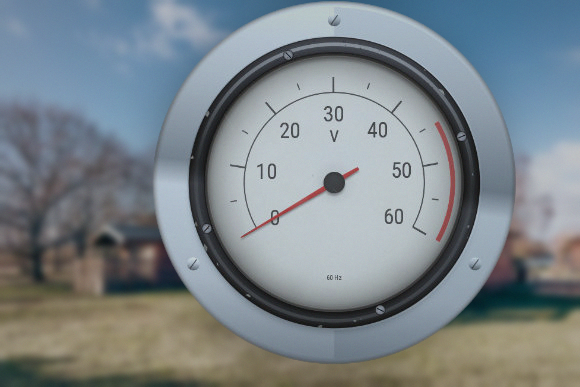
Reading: 0 V
